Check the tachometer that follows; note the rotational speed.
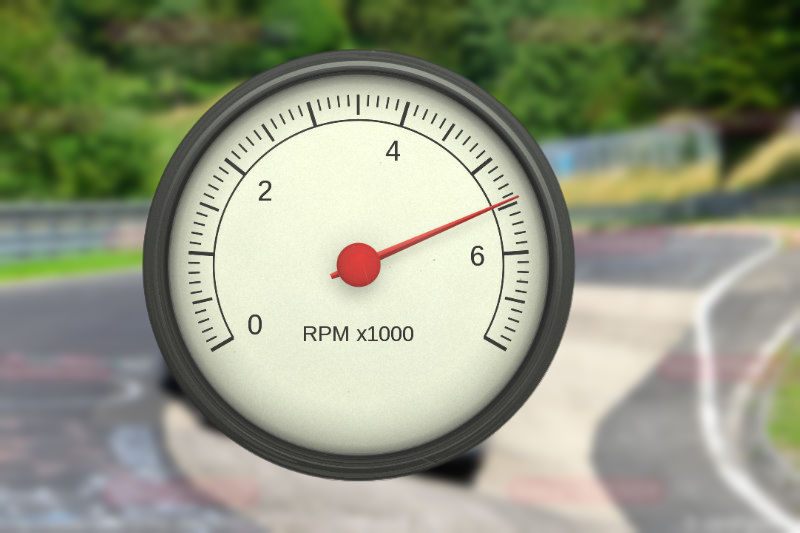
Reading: 5450 rpm
